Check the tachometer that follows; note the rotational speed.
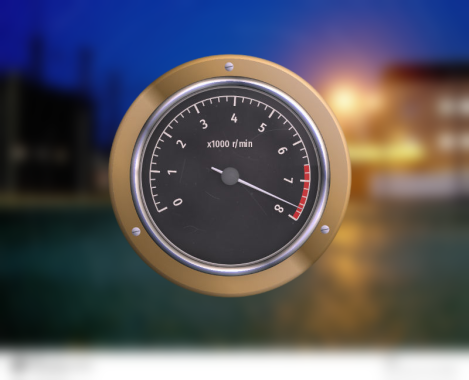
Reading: 7700 rpm
